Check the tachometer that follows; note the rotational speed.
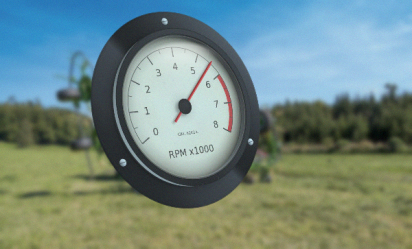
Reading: 5500 rpm
